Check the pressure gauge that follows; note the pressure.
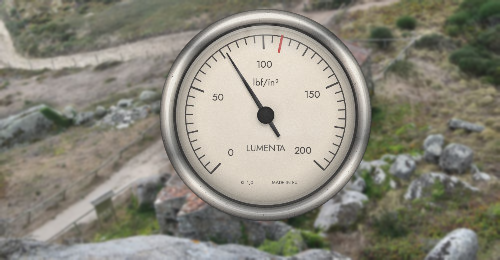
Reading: 77.5 psi
